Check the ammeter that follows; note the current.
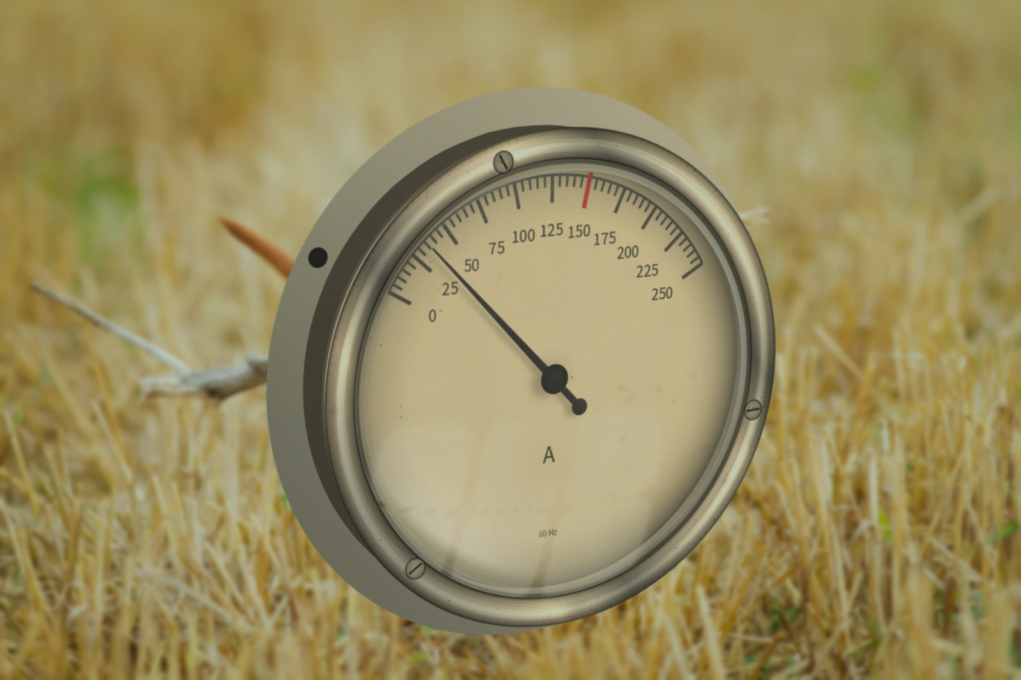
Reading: 35 A
